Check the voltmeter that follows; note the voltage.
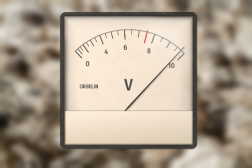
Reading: 9.75 V
